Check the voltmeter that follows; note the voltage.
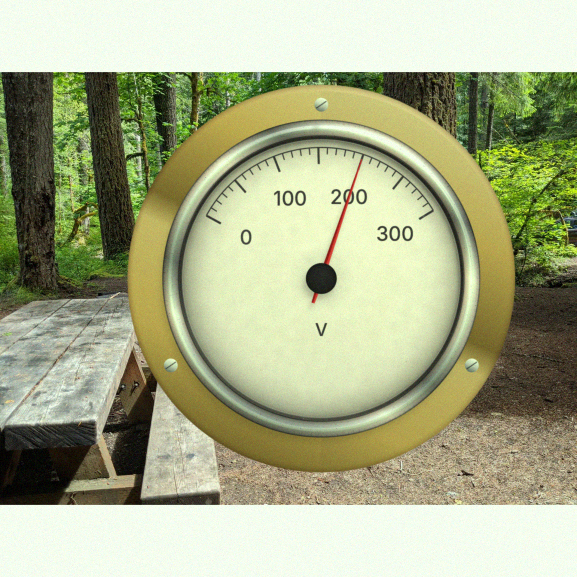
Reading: 200 V
